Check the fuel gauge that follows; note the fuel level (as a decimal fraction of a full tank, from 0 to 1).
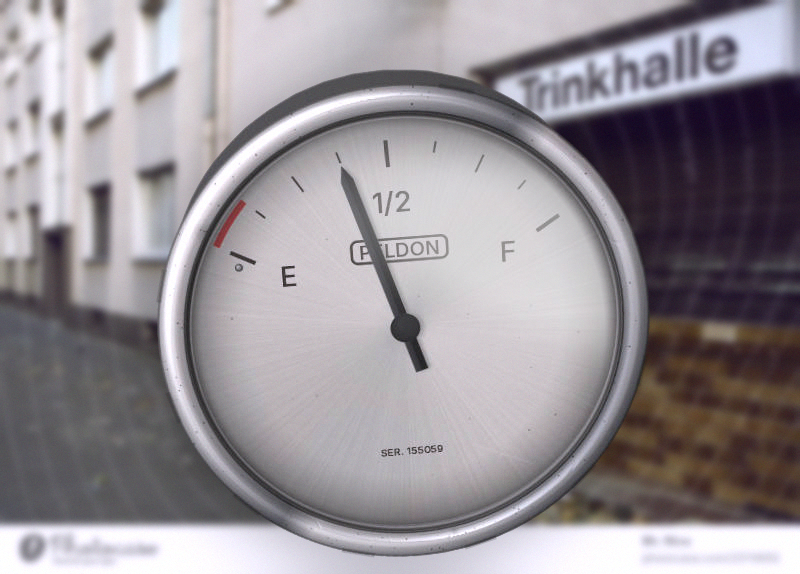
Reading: 0.375
